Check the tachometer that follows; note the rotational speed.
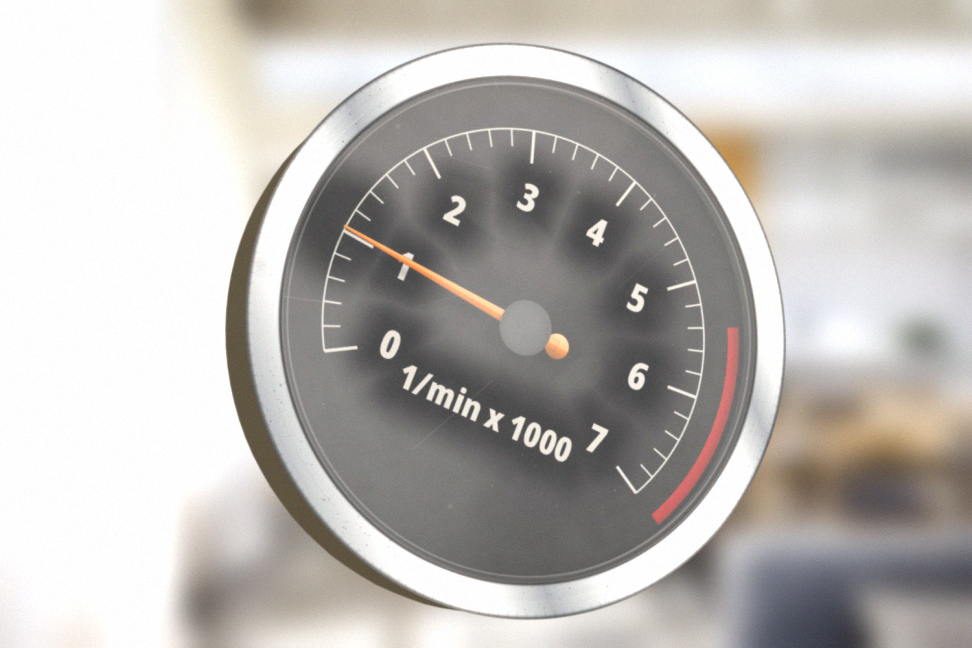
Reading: 1000 rpm
